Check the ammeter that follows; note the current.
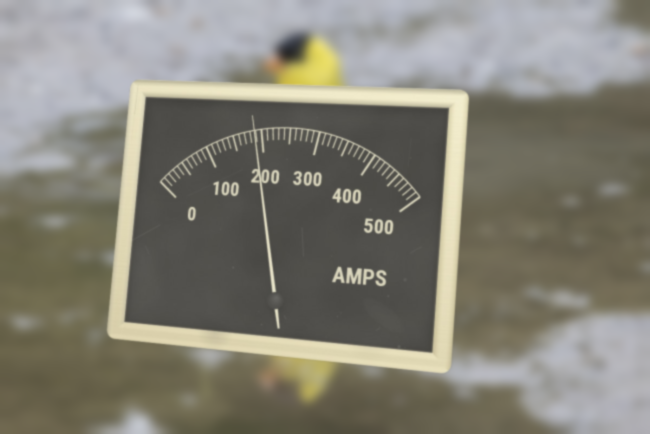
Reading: 190 A
